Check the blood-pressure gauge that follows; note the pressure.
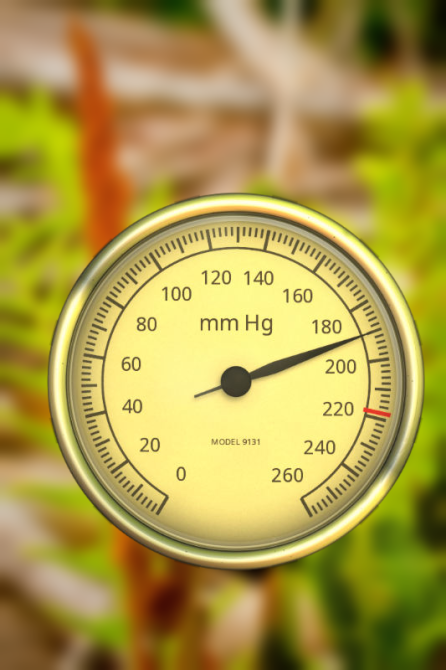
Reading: 190 mmHg
